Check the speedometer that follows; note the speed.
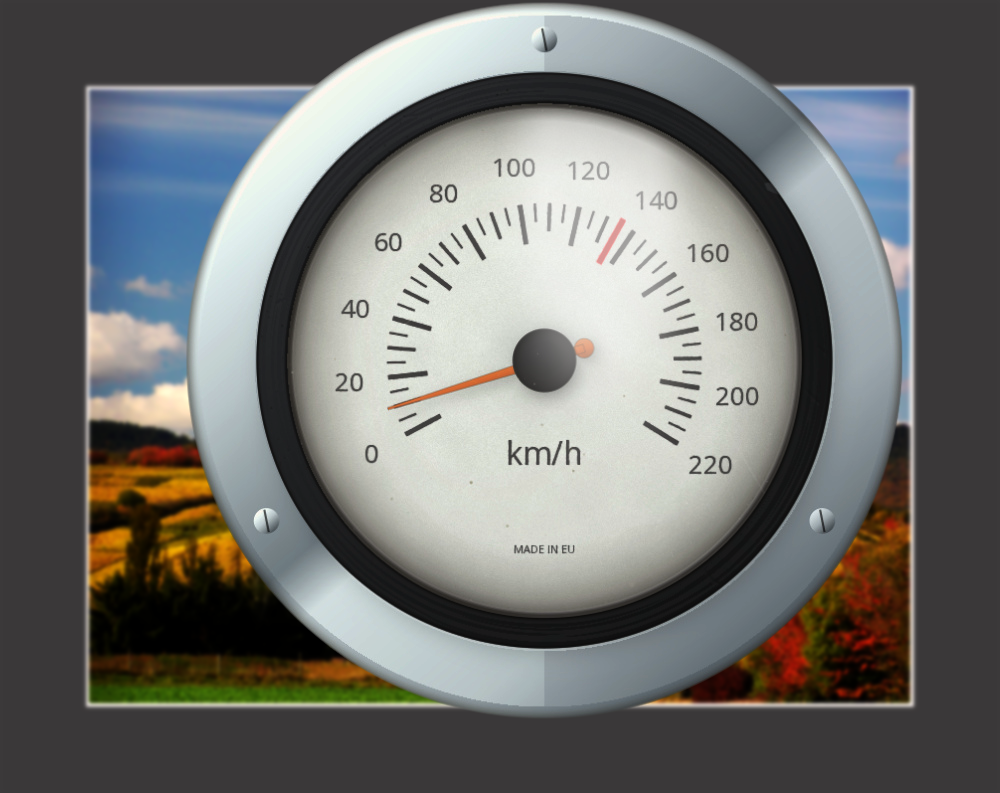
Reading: 10 km/h
